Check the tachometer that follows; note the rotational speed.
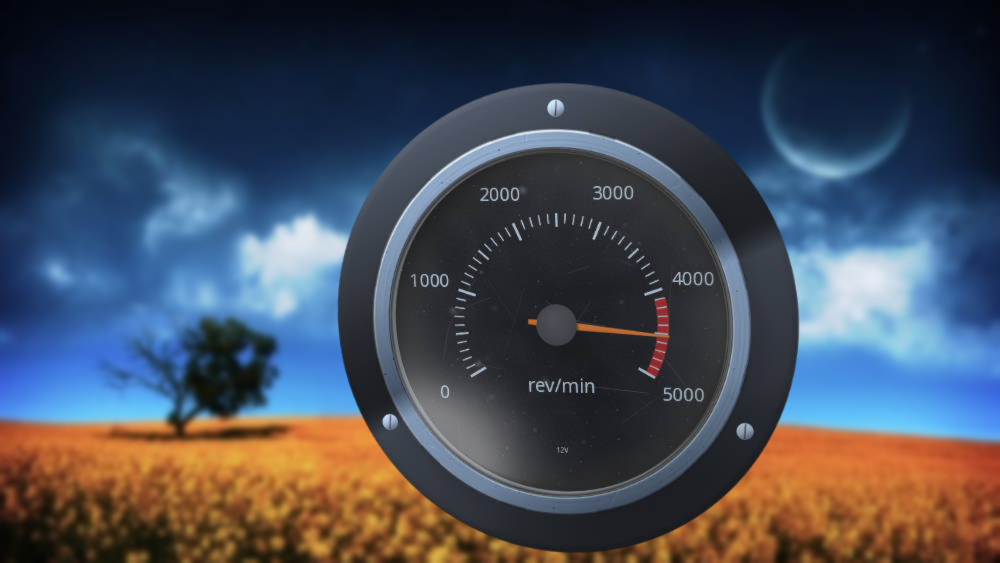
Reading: 4500 rpm
